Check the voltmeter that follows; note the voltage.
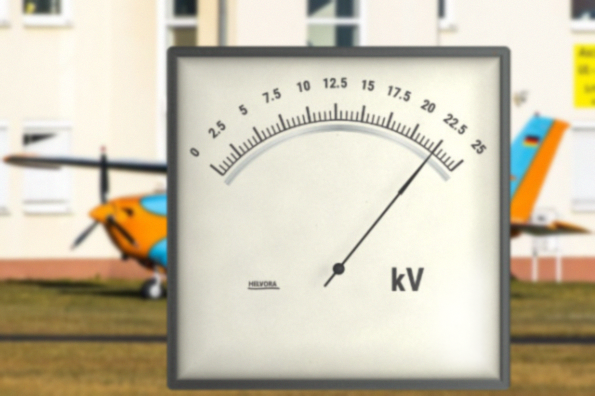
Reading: 22.5 kV
